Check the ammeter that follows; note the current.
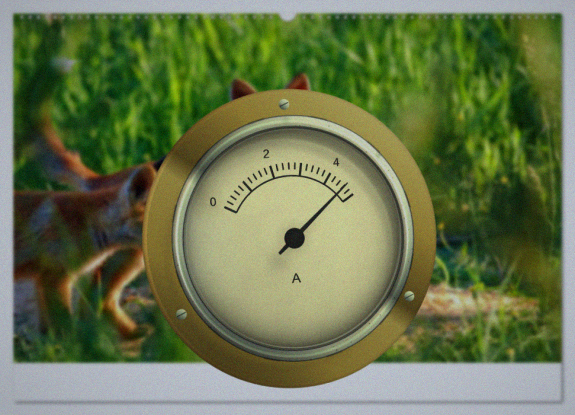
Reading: 4.6 A
